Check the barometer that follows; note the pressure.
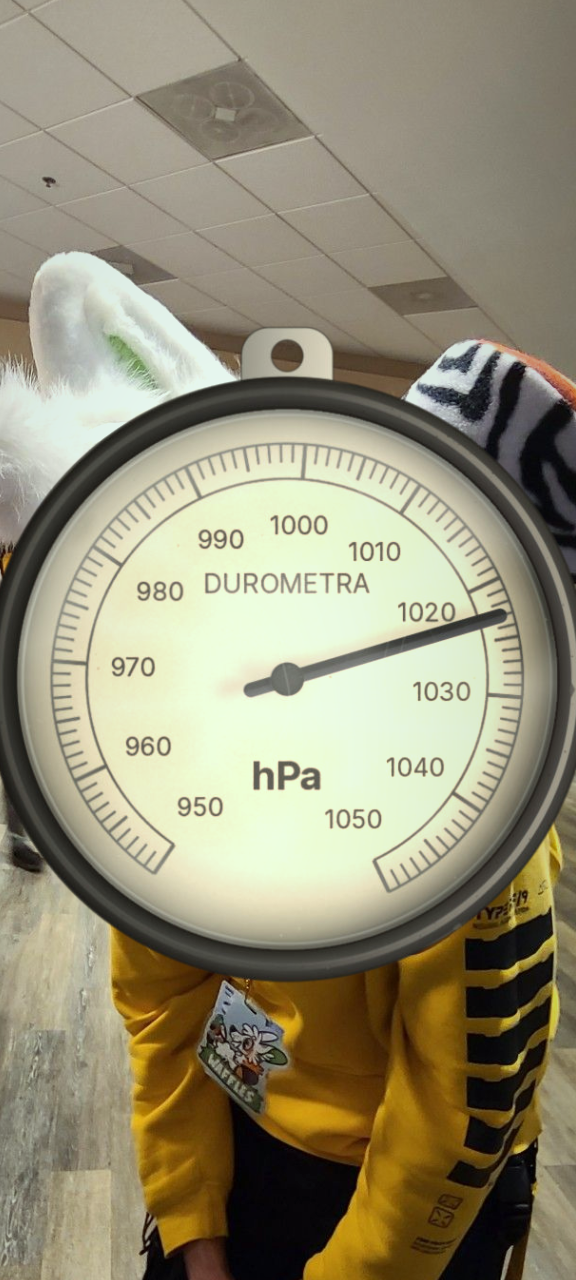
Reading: 1023 hPa
